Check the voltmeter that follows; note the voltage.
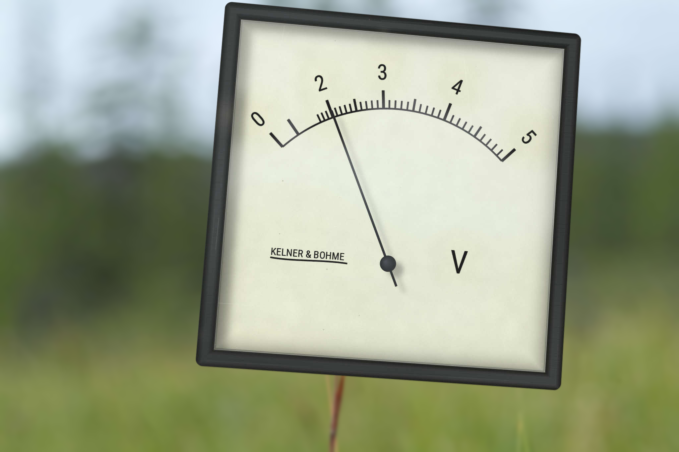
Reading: 2 V
